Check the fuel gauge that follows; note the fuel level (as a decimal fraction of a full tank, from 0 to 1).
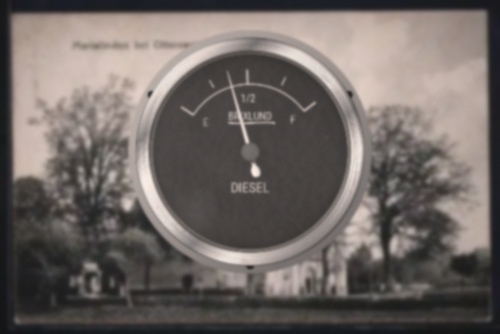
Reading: 0.375
